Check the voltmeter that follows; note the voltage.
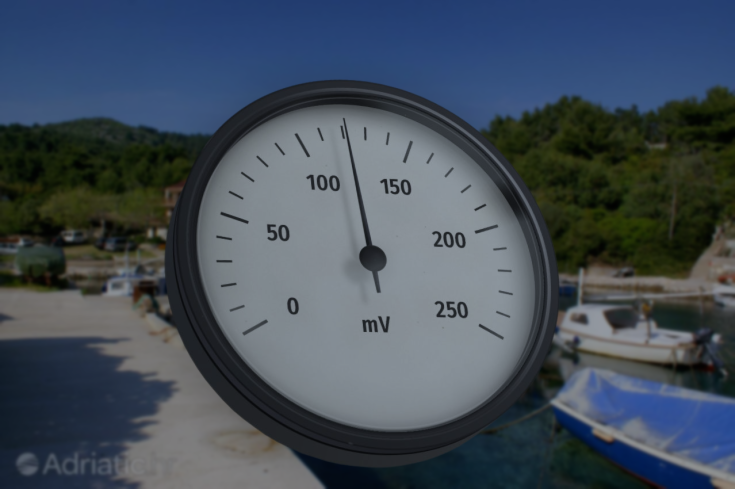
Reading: 120 mV
